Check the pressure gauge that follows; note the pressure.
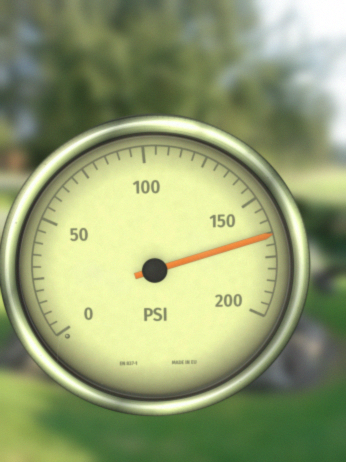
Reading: 165 psi
